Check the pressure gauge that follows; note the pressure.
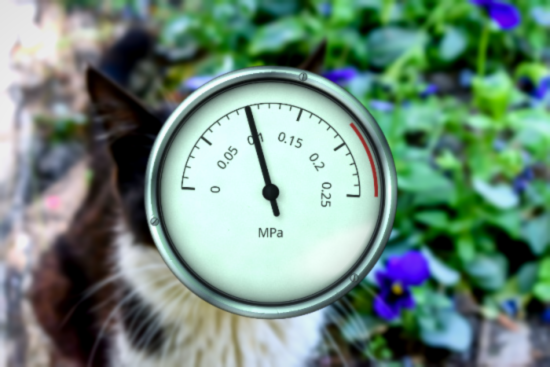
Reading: 0.1 MPa
